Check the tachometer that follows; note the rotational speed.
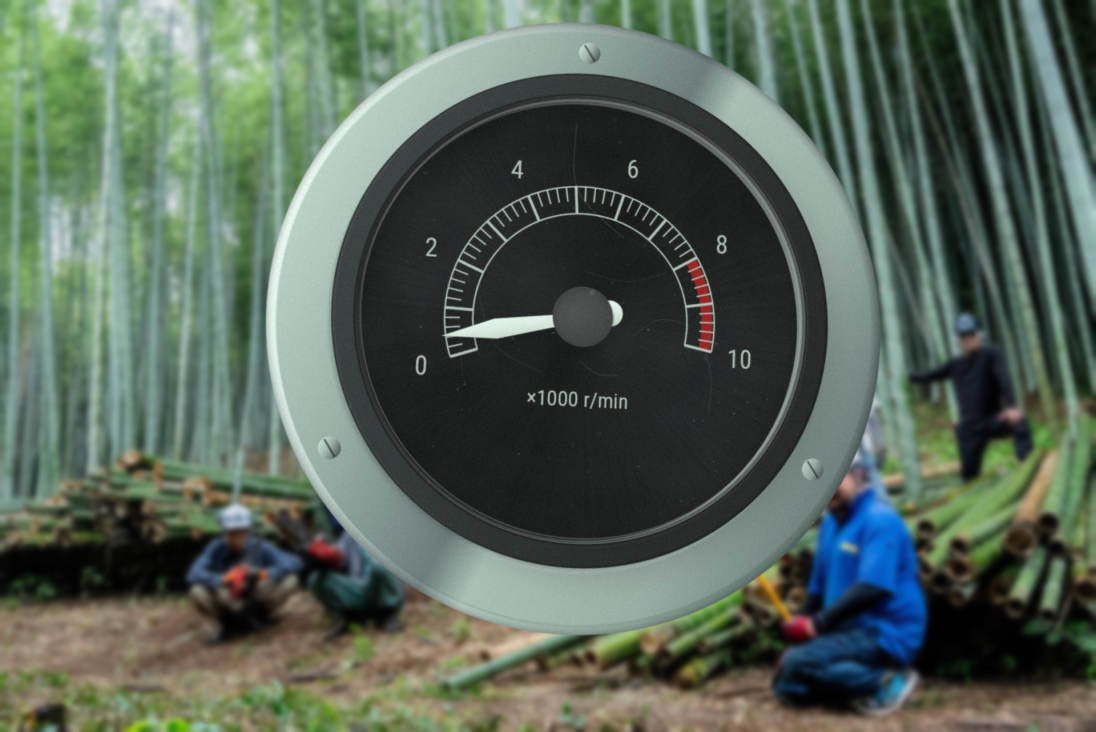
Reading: 400 rpm
